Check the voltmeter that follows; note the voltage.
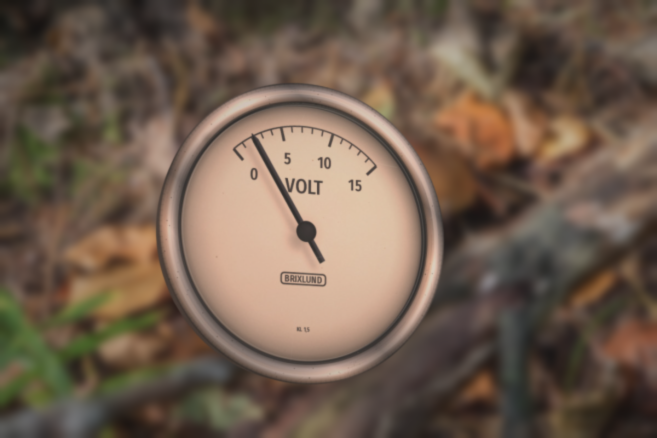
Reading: 2 V
